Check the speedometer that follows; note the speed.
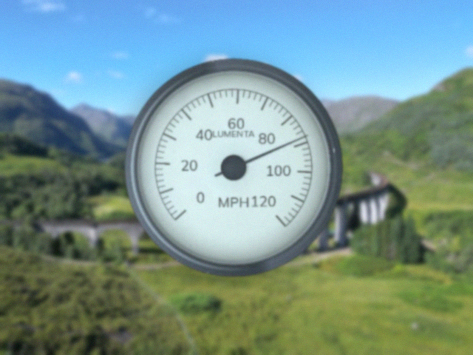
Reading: 88 mph
